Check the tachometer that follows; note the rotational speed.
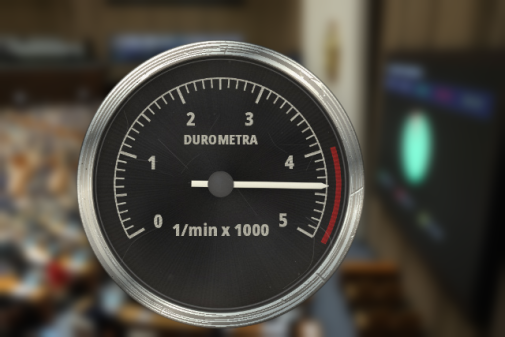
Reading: 4400 rpm
